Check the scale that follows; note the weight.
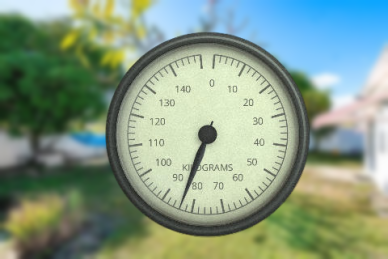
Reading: 84 kg
